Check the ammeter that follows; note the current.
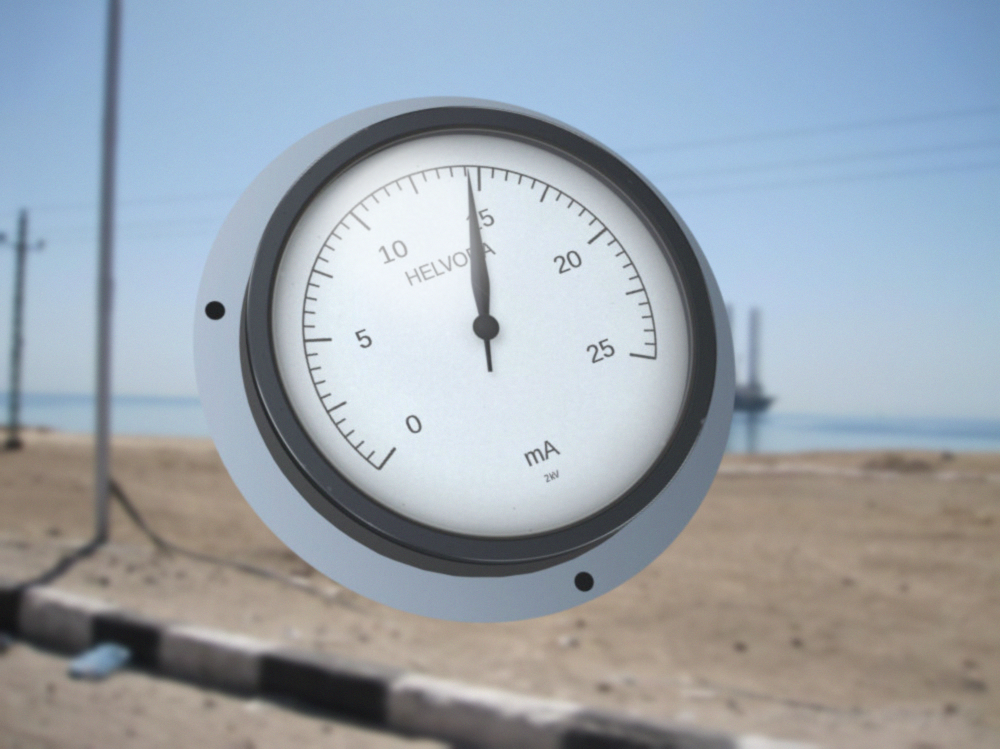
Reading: 14.5 mA
